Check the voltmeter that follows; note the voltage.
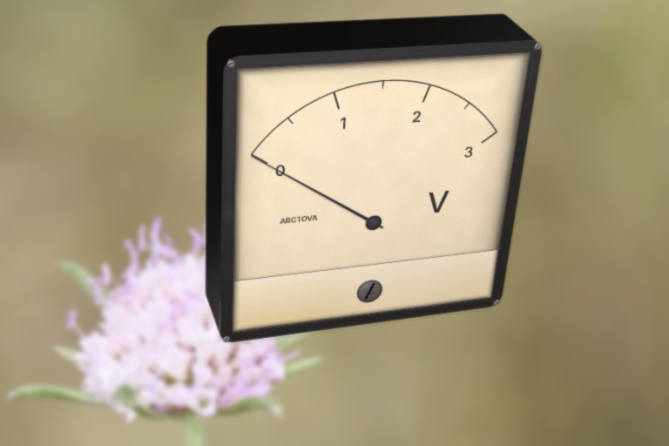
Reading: 0 V
